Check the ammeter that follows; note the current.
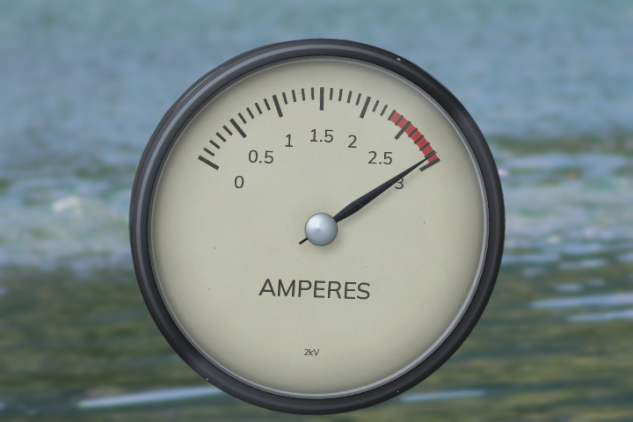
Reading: 2.9 A
